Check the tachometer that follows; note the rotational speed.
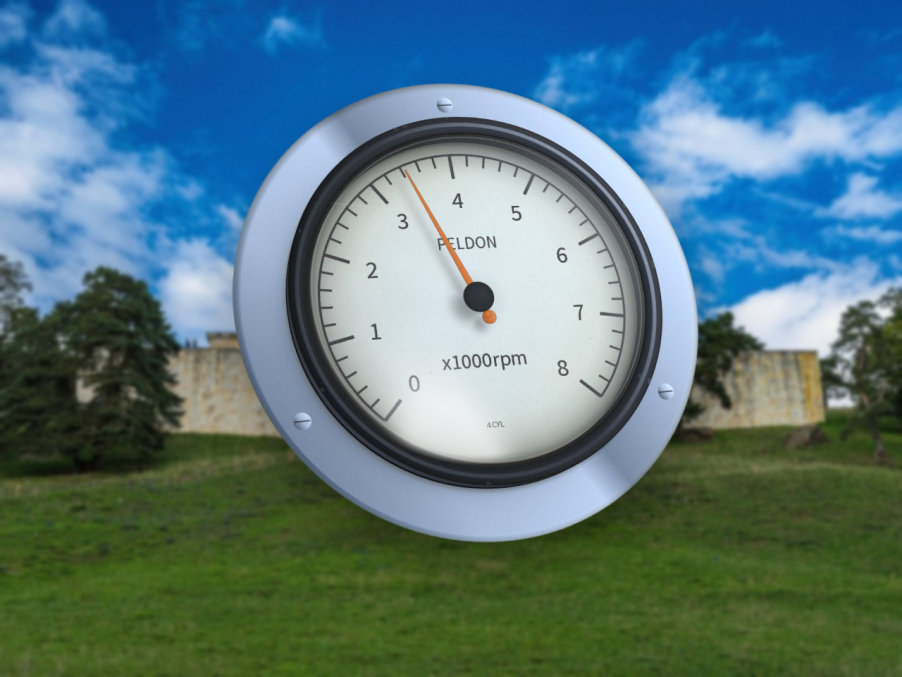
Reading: 3400 rpm
